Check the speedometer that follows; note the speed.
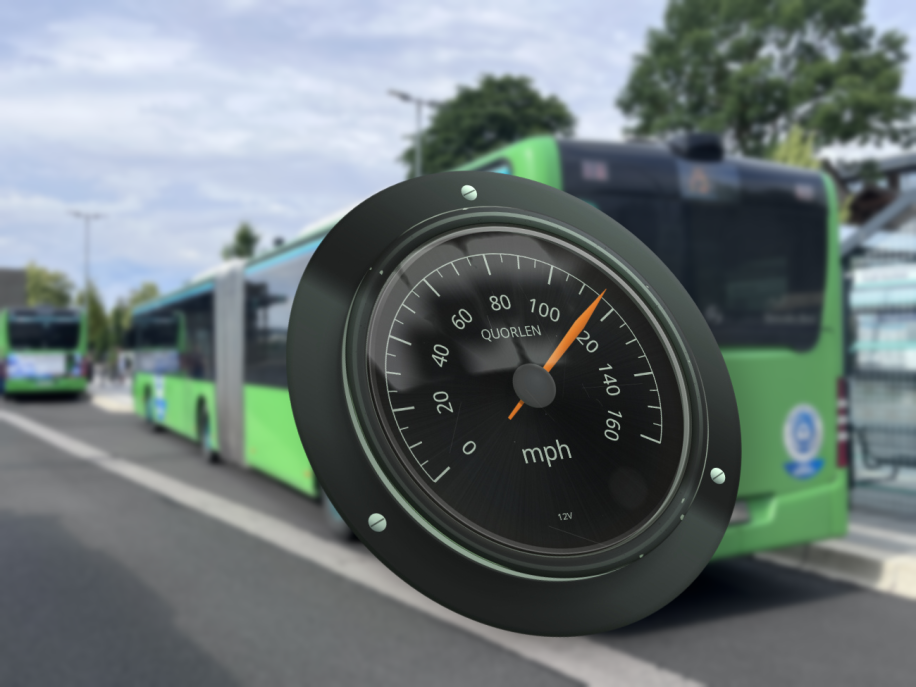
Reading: 115 mph
